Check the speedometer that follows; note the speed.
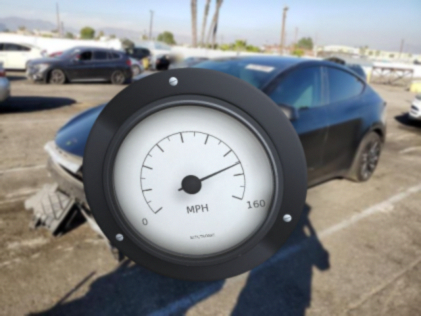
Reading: 130 mph
